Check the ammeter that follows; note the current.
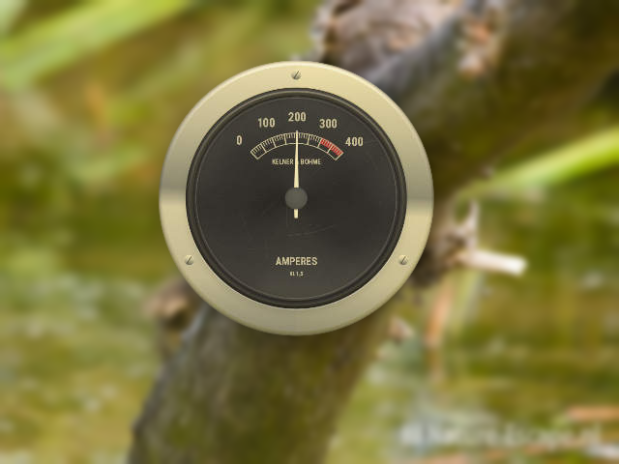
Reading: 200 A
